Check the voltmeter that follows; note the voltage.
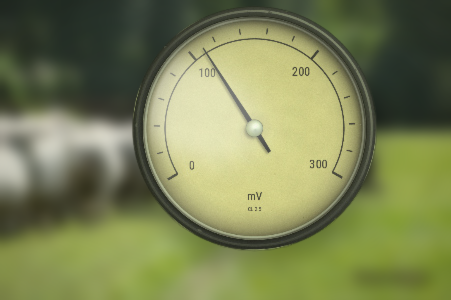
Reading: 110 mV
